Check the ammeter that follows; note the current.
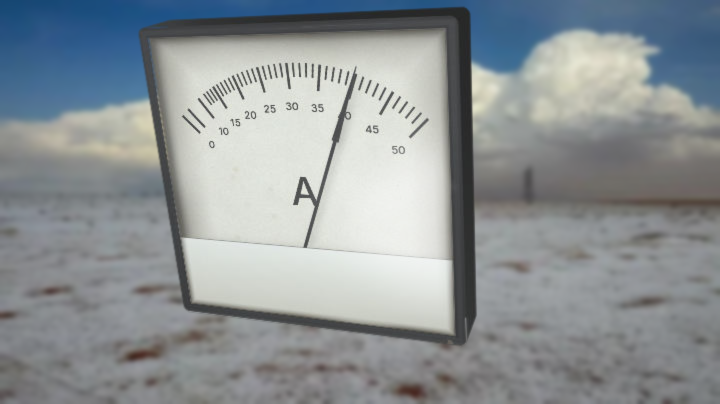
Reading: 40 A
